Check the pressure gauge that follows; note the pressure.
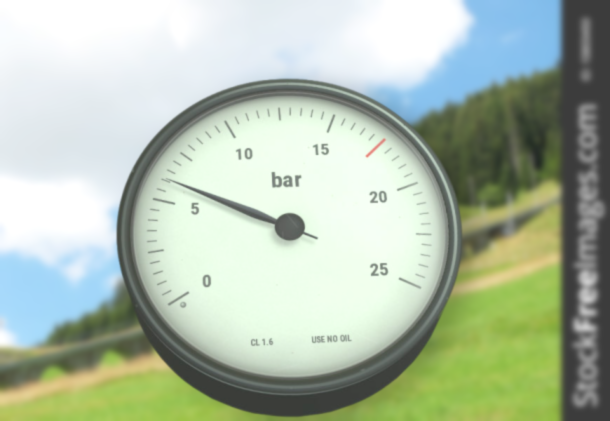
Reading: 6 bar
